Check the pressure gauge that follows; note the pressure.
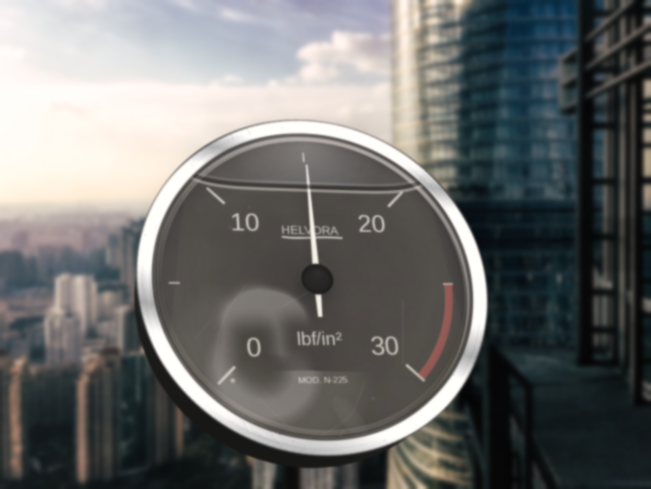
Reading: 15 psi
